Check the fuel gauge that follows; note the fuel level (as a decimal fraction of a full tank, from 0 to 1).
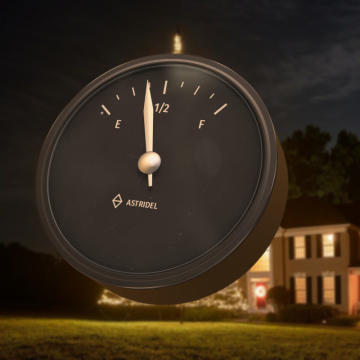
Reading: 0.375
